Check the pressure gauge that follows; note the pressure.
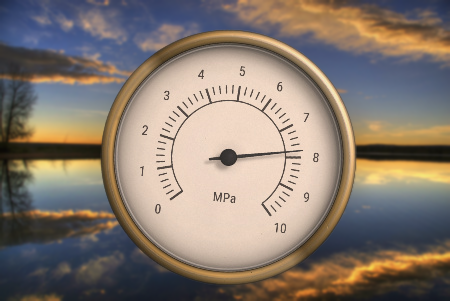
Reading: 7.8 MPa
